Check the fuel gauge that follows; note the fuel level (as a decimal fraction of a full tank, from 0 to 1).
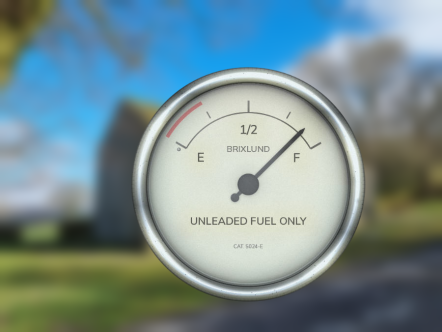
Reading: 0.875
